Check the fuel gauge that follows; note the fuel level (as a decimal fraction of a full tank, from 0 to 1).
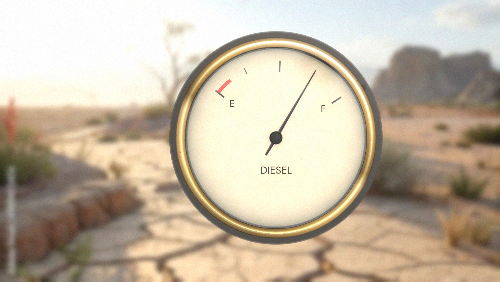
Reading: 0.75
